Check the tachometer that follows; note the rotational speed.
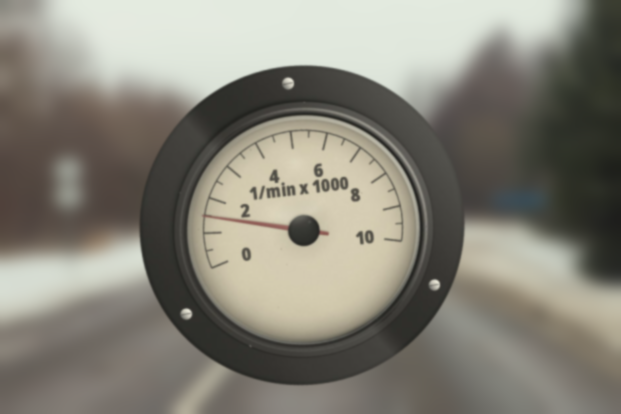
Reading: 1500 rpm
